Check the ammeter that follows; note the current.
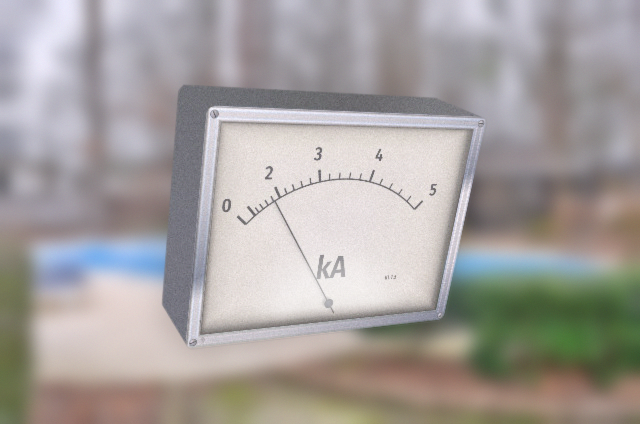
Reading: 1.8 kA
